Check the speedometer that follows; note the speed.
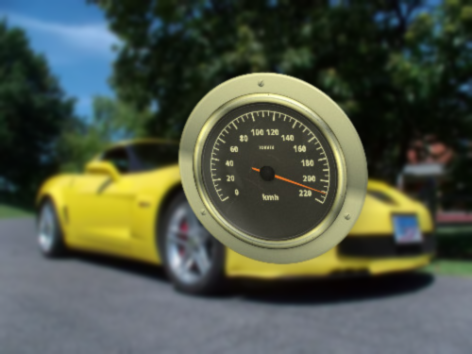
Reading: 210 km/h
